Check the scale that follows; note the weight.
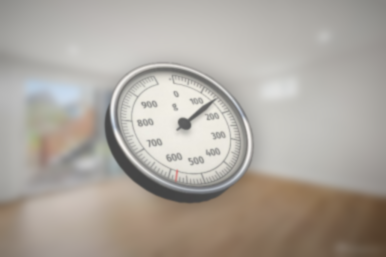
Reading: 150 g
